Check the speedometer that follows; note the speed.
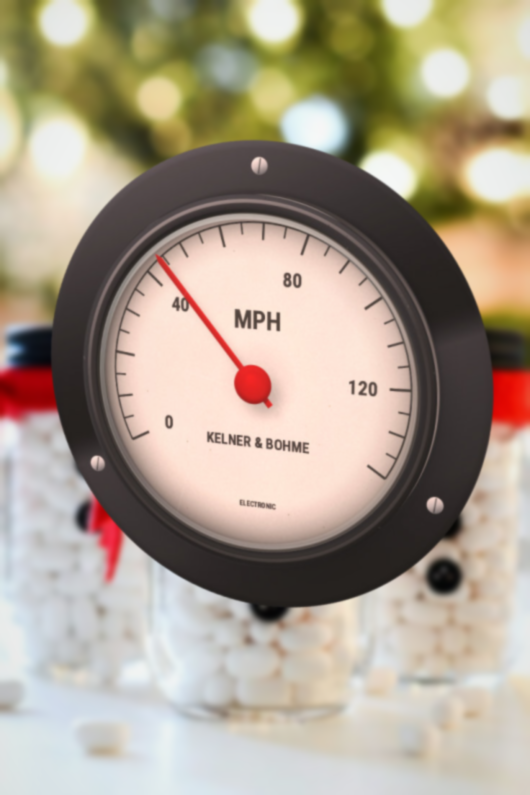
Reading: 45 mph
